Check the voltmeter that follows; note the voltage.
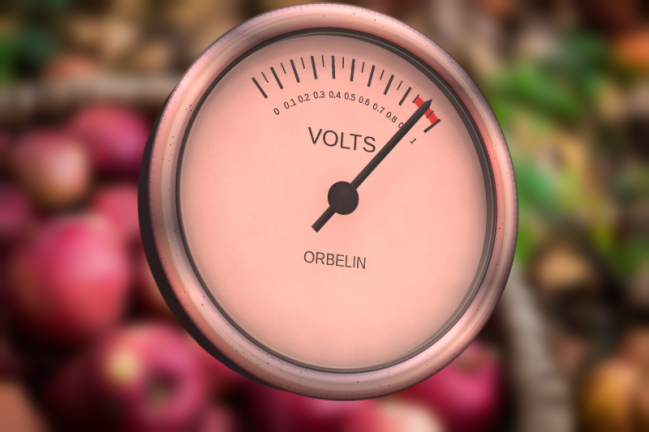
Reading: 0.9 V
